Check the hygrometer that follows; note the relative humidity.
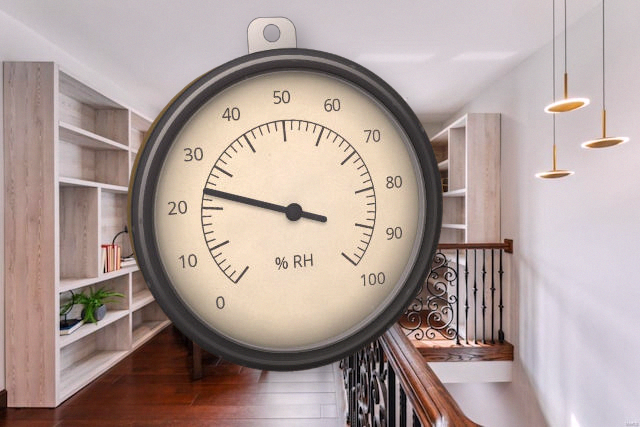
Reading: 24 %
